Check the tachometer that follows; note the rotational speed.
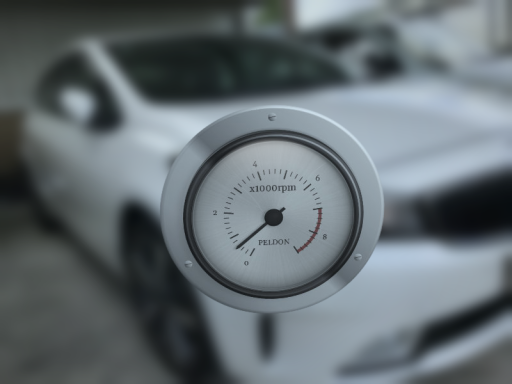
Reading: 600 rpm
